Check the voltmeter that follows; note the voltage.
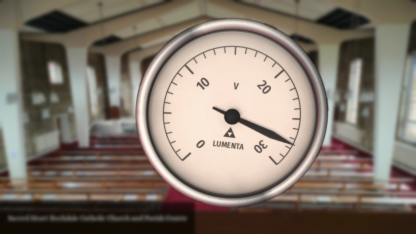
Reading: 27.5 V
